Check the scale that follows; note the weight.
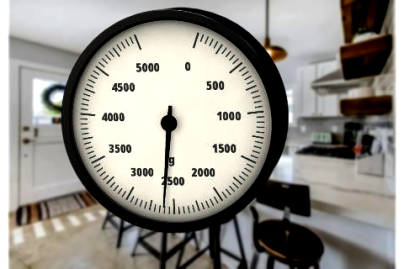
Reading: 2600 g
